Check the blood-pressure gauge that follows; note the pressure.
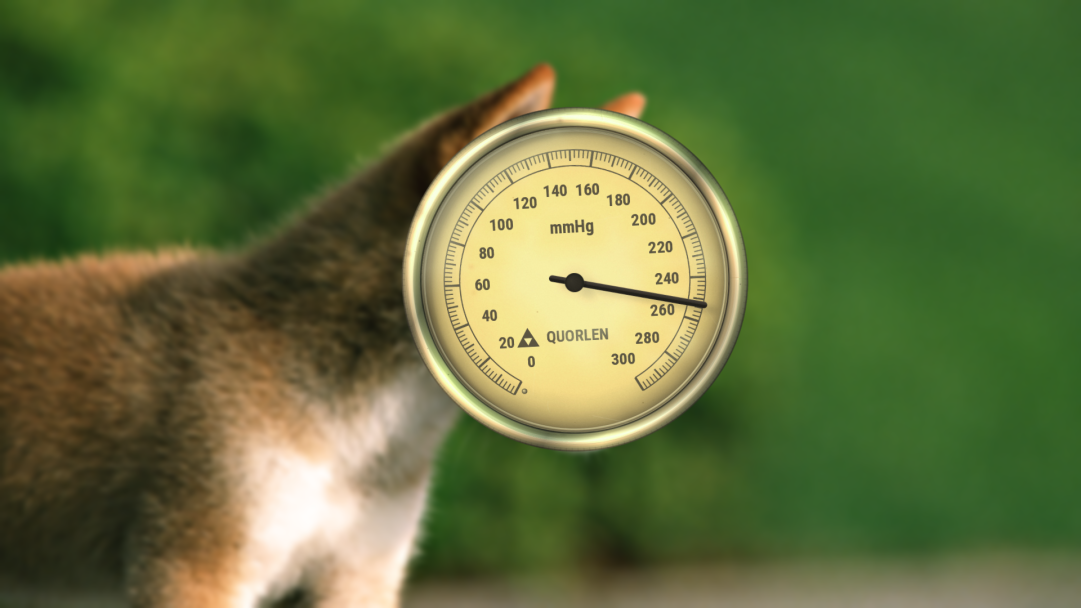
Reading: 252 mmHg
